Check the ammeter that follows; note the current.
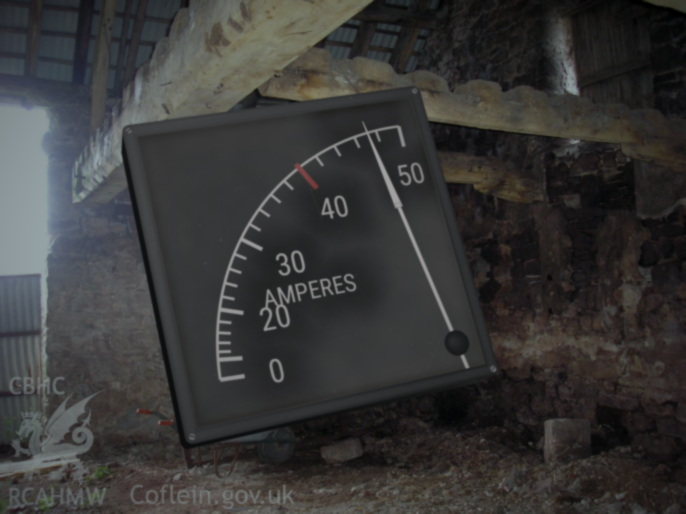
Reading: 47 A
